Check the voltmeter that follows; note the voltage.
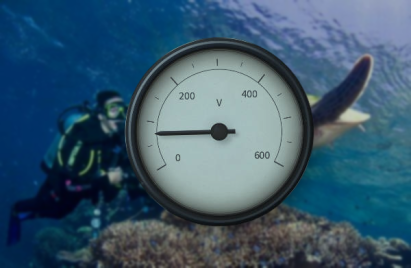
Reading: 75 V
